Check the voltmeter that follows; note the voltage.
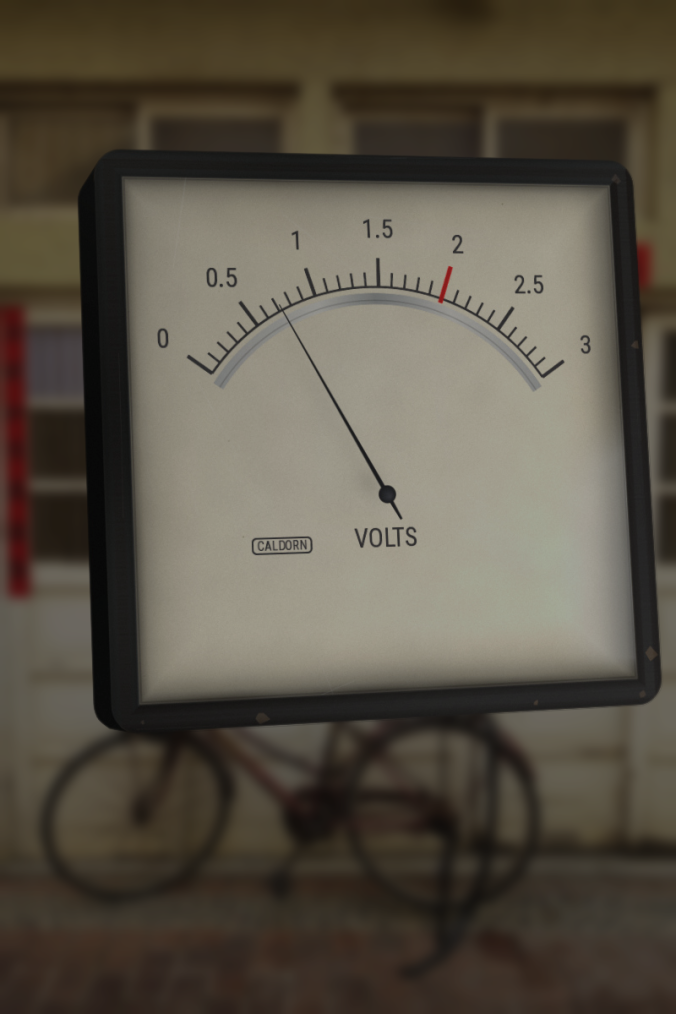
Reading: 0.7 V
